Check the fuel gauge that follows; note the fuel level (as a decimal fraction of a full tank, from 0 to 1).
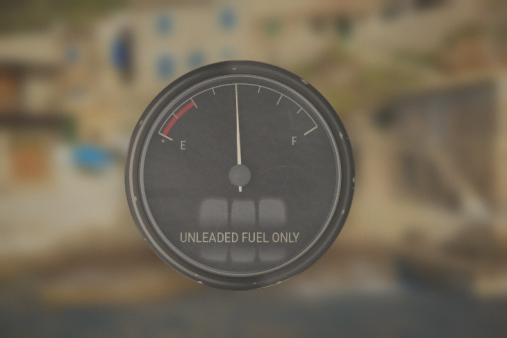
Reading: 0.5
